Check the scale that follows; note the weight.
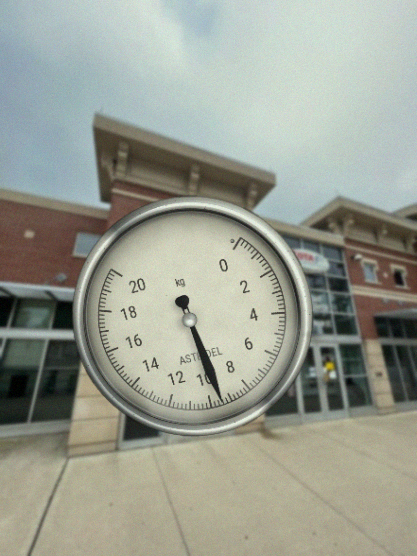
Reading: 9.4 kg
